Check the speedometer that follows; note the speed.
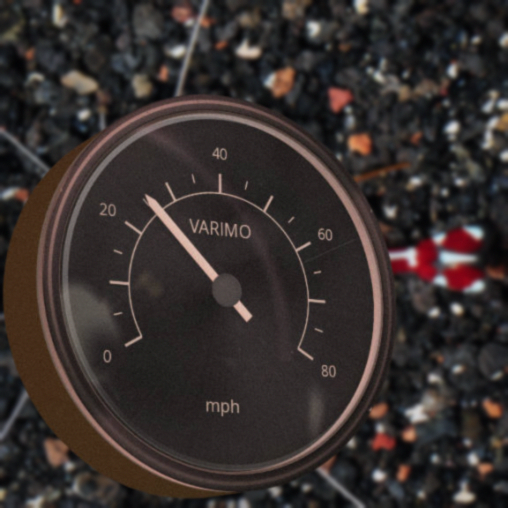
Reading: 25 mph
